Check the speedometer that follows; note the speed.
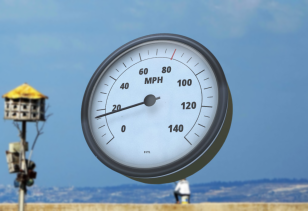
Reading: 15 mph
